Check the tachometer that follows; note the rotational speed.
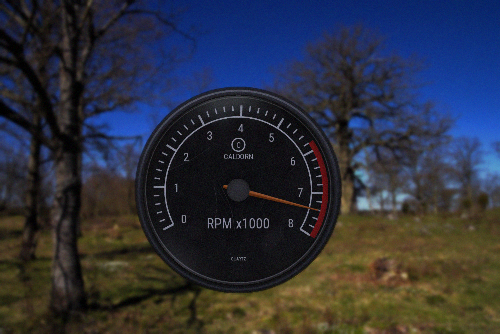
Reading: 7400 rpm
